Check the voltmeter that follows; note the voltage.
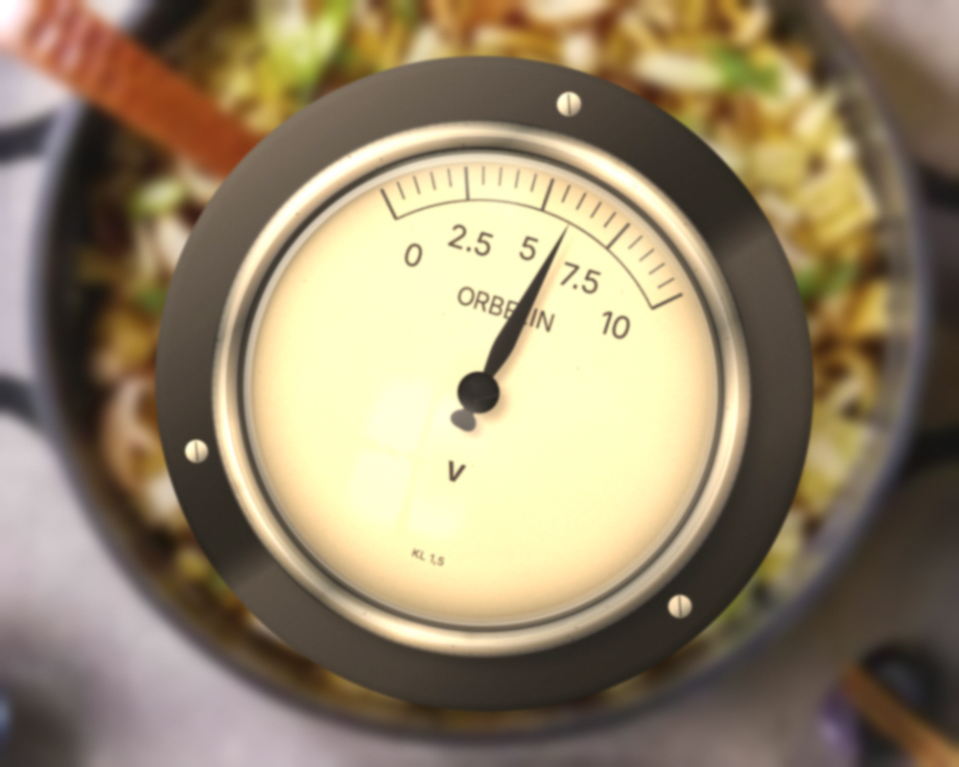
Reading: 6 V
